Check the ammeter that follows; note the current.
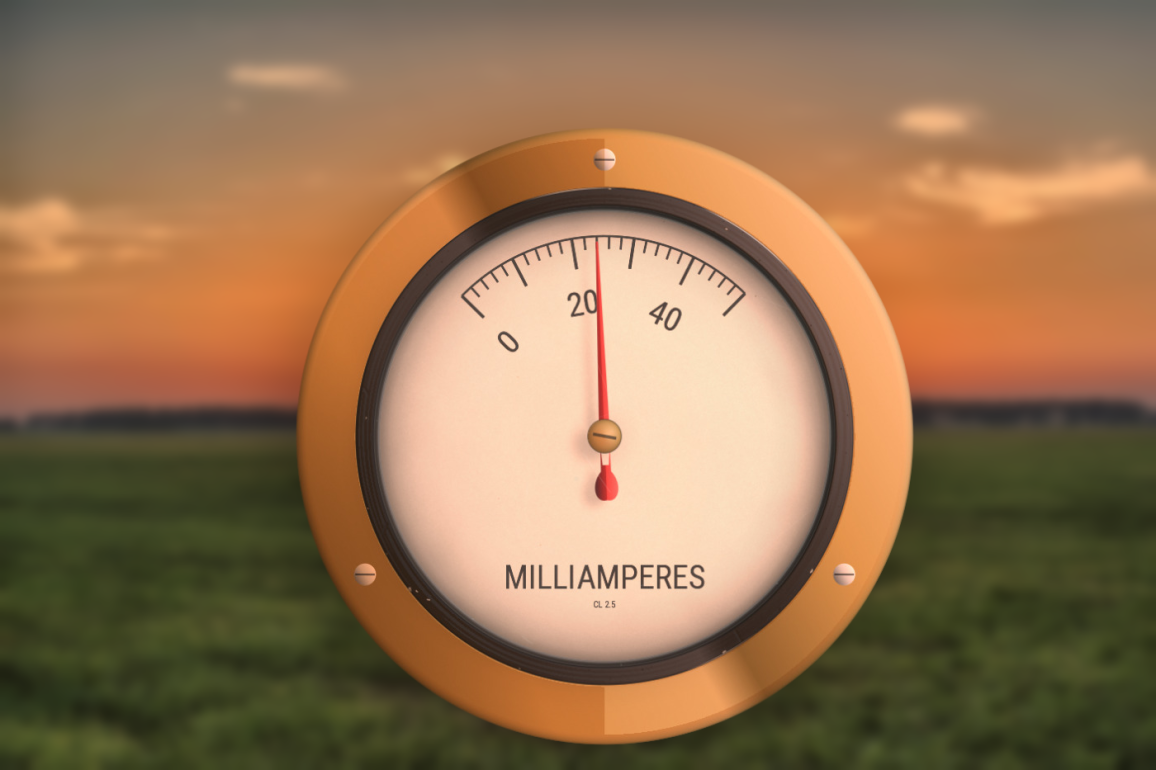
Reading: 24 mA
